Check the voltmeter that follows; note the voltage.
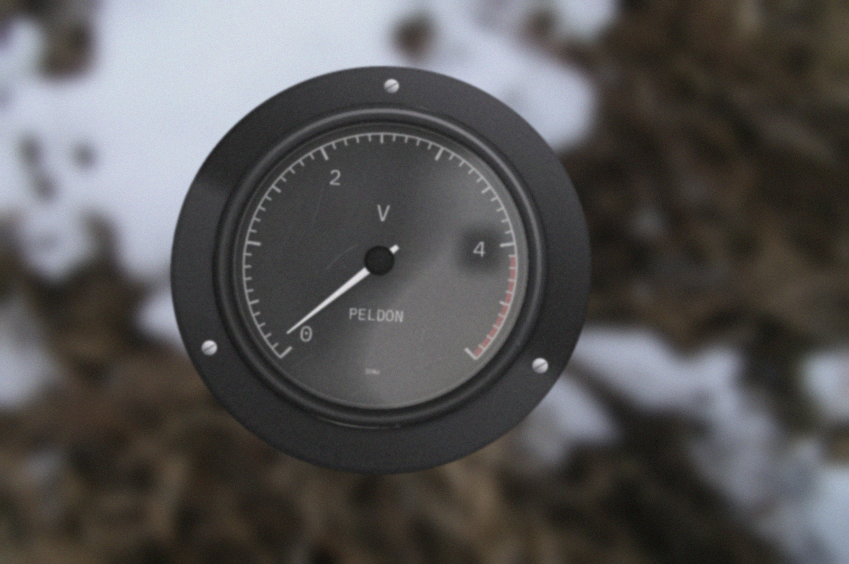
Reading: 0.1 V
